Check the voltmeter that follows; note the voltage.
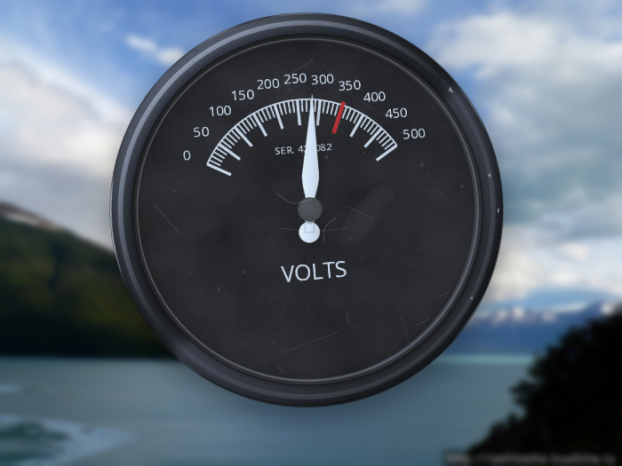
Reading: 280 V
